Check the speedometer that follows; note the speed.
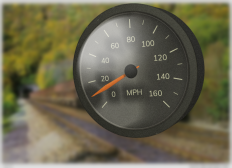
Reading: 10 mph
